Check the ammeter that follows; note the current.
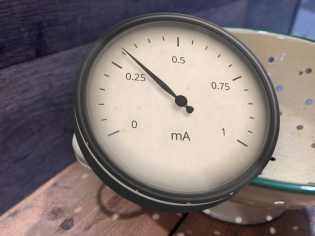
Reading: 0.3 mA
